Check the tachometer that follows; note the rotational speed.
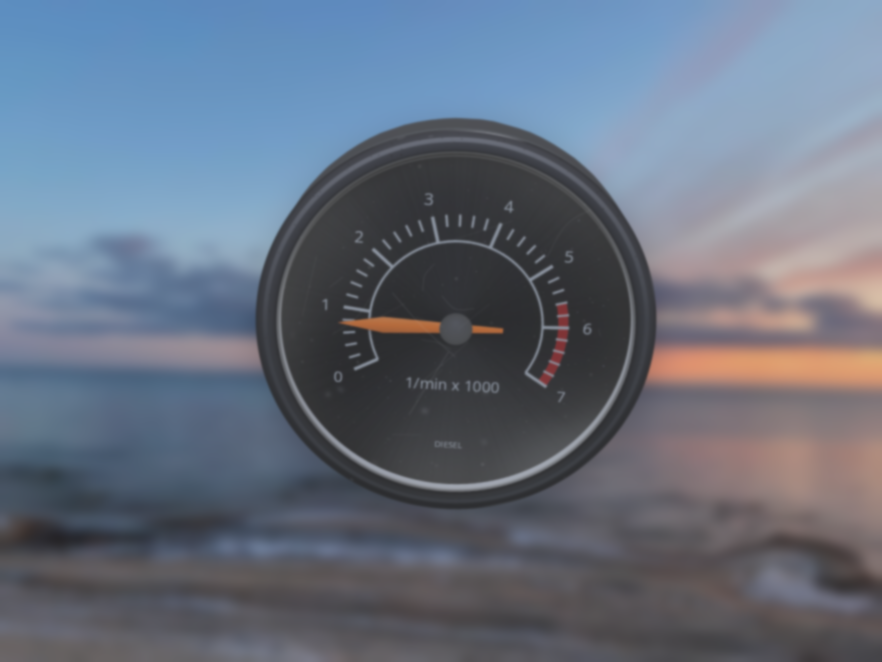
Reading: 800 rpm
